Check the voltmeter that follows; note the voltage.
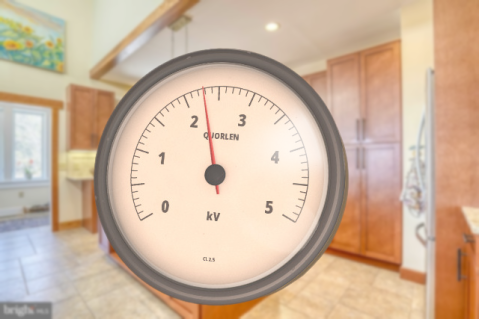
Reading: 2.3 kV
